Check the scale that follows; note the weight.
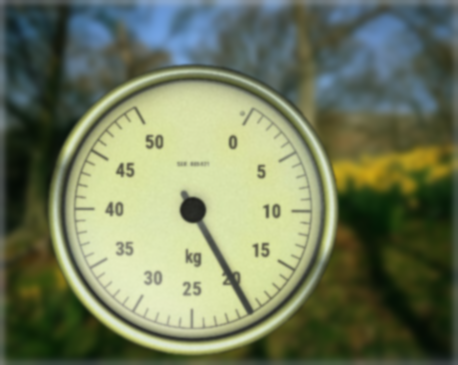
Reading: 20 kg
